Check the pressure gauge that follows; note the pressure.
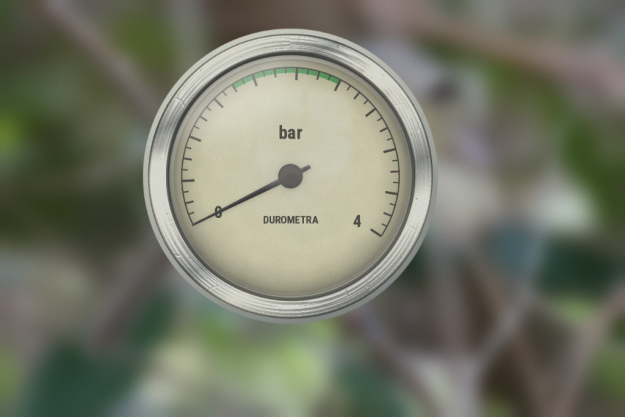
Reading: 0 bar
